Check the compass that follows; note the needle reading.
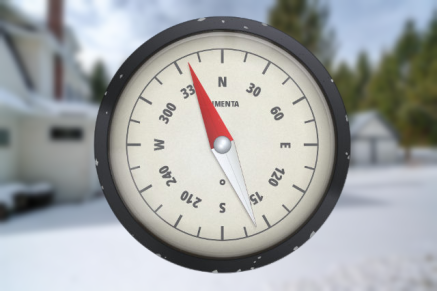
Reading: 337.5 °
